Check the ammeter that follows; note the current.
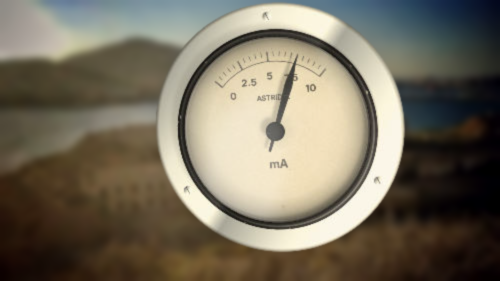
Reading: 7.5 mA
